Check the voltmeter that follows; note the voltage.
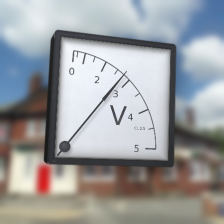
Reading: 2.75 V
